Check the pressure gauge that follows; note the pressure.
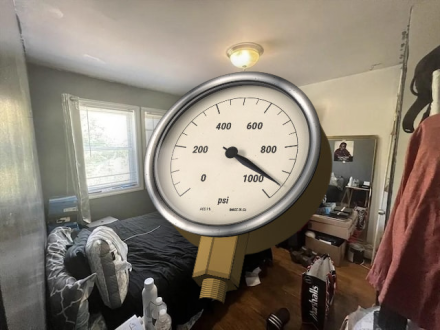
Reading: 950 psi
